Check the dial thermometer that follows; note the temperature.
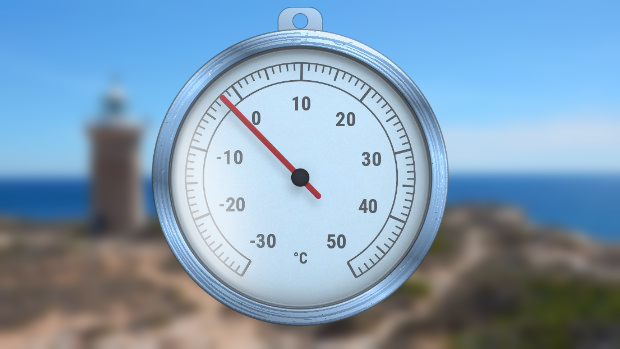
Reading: -2 °C
